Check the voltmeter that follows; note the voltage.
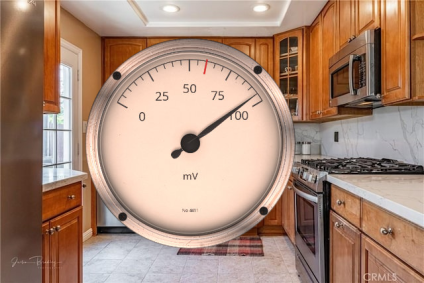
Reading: 95 mV
